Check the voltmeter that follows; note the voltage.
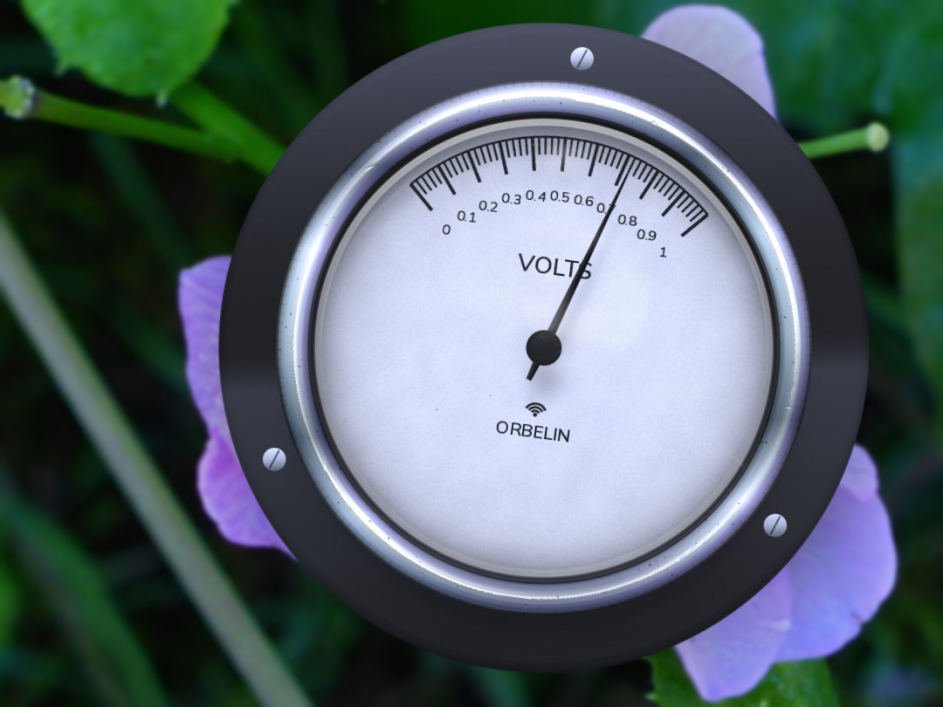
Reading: 0.72 V
